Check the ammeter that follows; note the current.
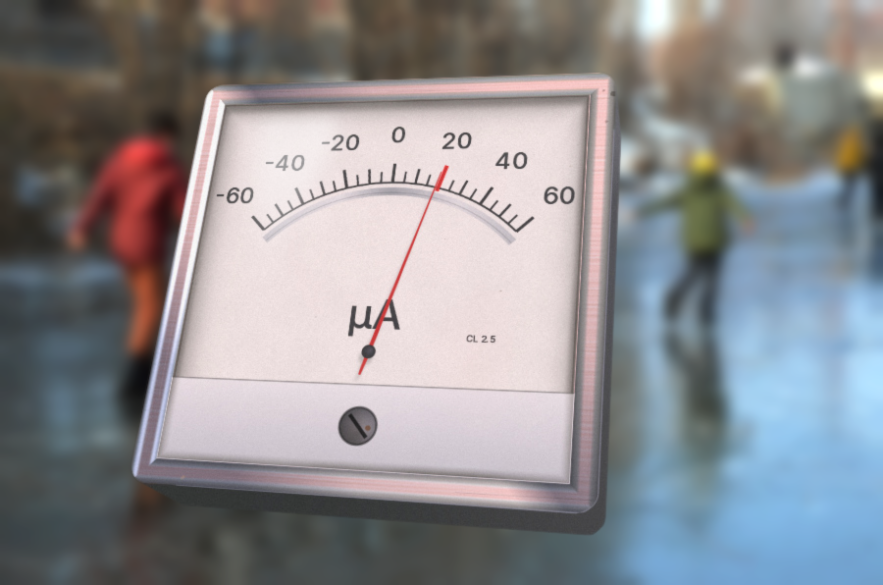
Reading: 20 µA
